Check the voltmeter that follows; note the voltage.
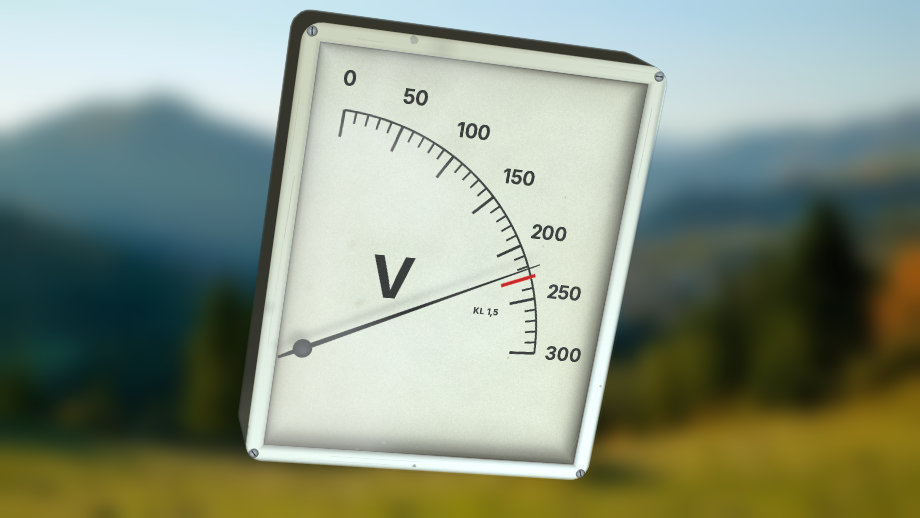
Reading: 220 V
